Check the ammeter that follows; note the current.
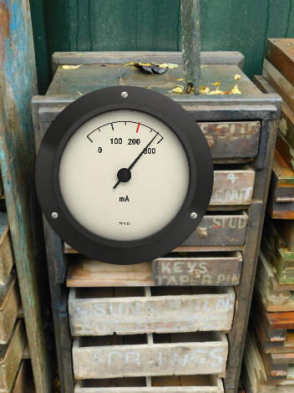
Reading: 275 mA
